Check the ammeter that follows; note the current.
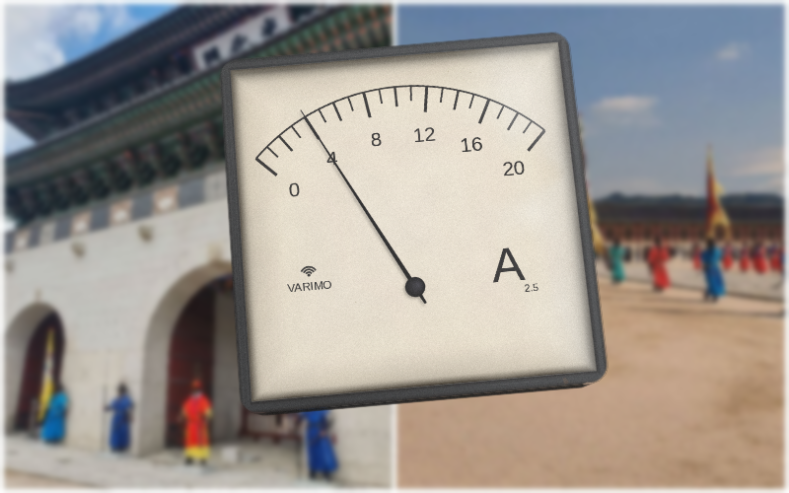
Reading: 4 A
